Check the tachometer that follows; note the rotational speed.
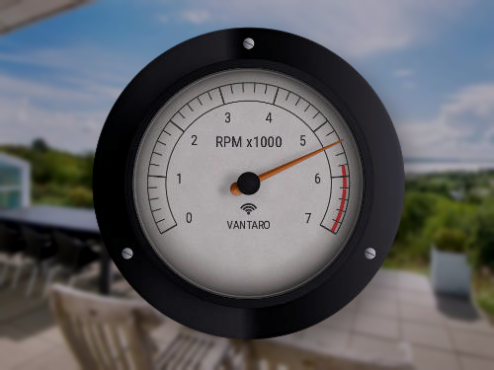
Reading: 5400 rpm
